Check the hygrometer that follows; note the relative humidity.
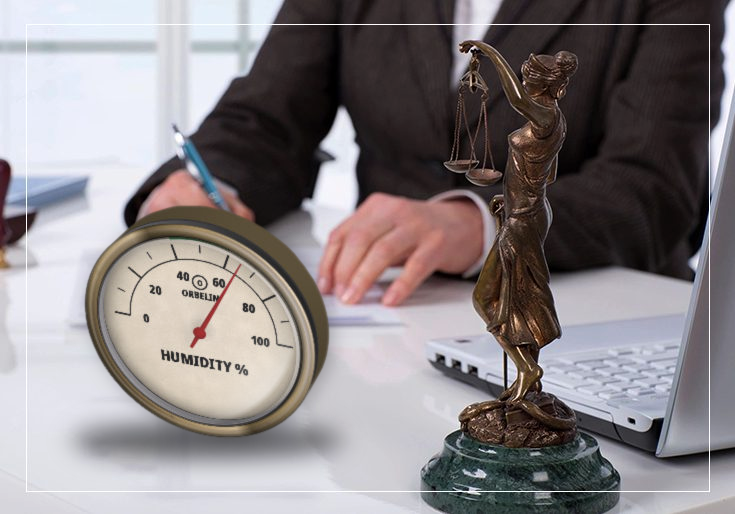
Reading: 65 %
